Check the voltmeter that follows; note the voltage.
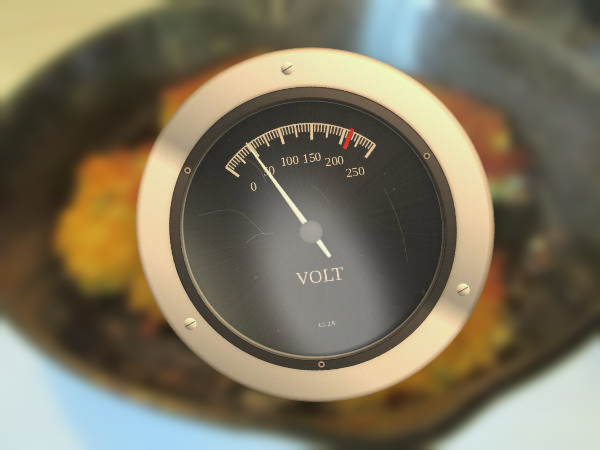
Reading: 50 V
